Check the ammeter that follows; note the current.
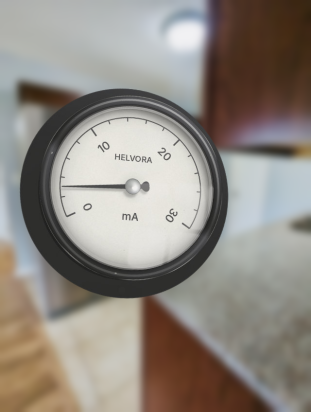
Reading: 3 mA
